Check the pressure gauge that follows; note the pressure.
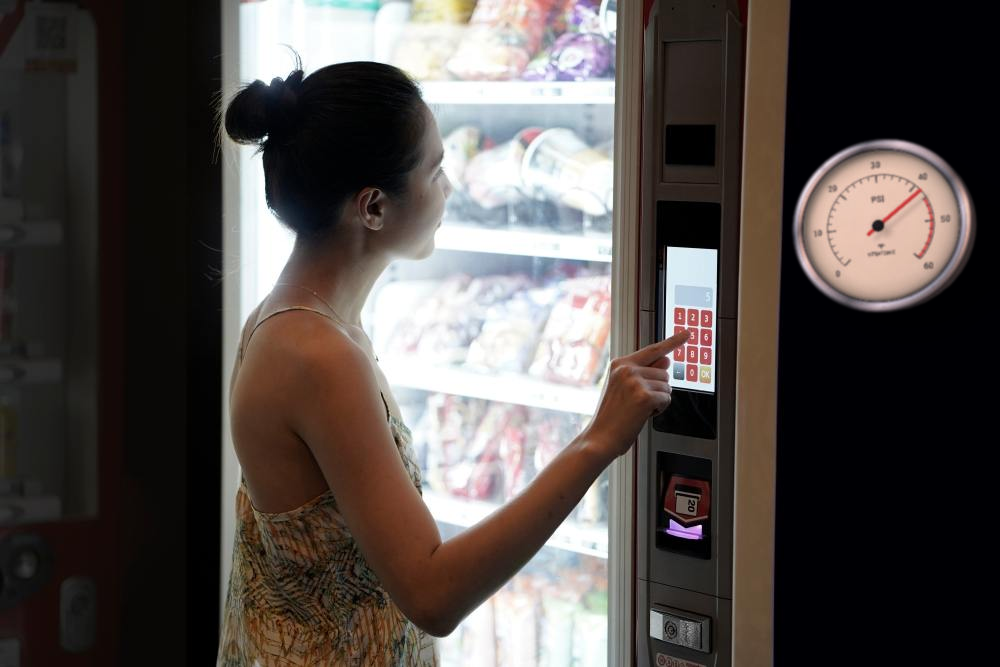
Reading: 42 psi
